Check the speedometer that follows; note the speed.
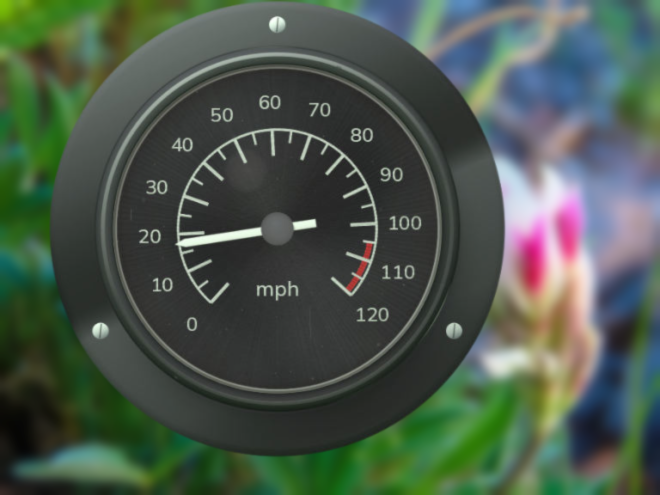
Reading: 17.5 mph
